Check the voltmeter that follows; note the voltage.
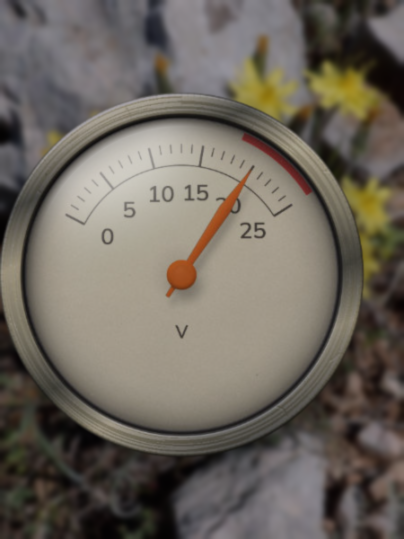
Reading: 20 V
